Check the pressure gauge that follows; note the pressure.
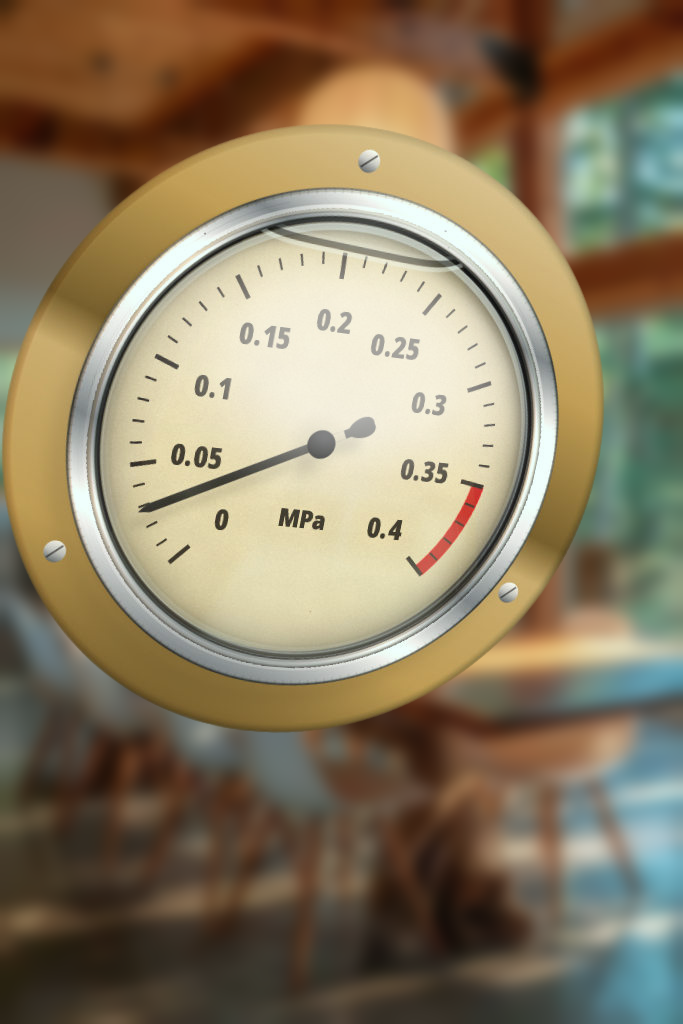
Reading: 0.03 MPa
